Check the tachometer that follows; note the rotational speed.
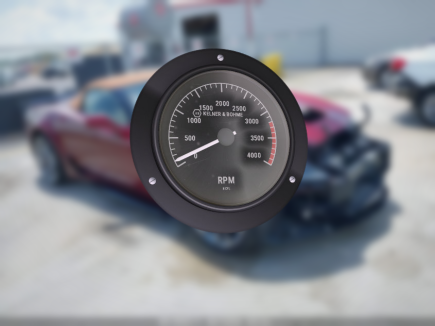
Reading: 100 rpm
